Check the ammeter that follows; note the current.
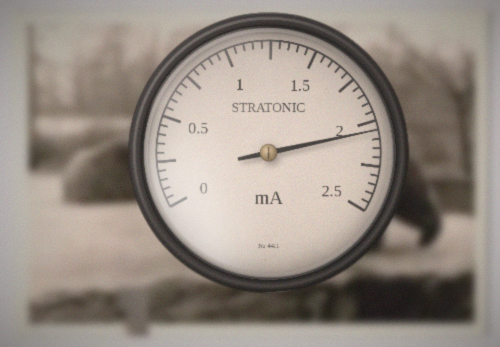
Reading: 2.05 mA
